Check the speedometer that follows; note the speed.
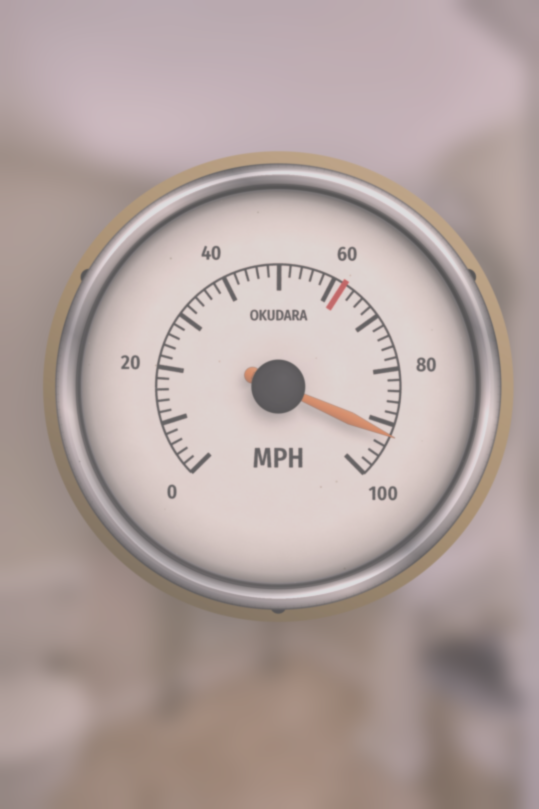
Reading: 92 mph
